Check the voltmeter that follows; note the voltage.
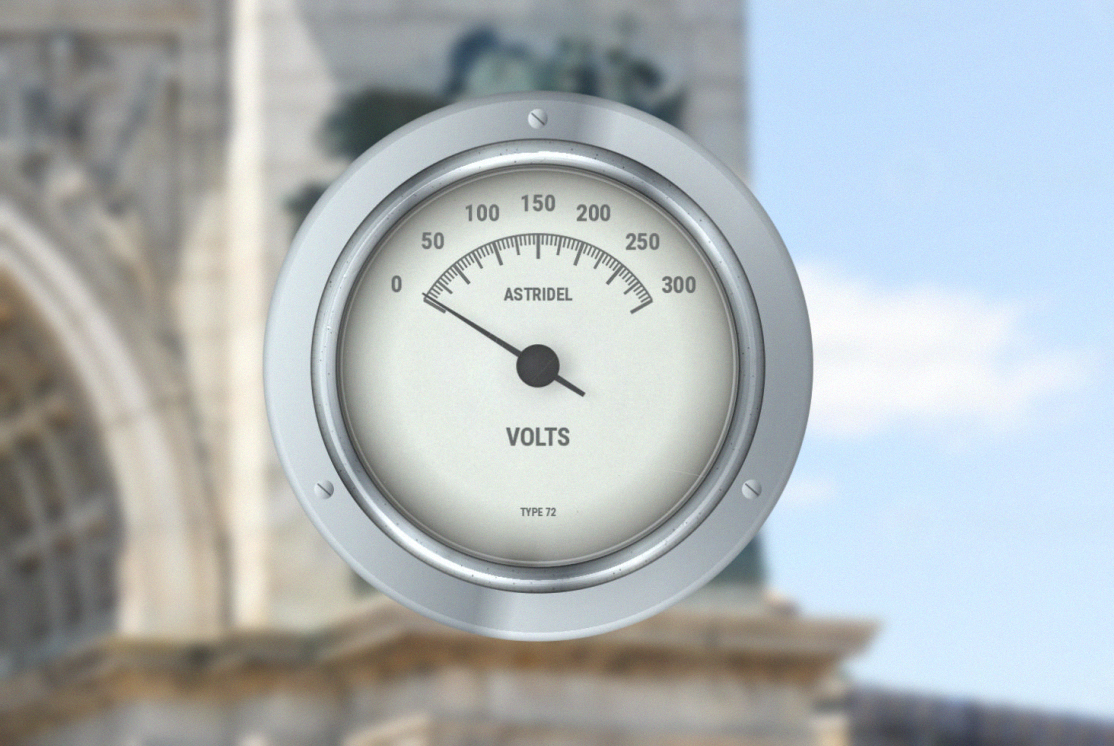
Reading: 5 V
